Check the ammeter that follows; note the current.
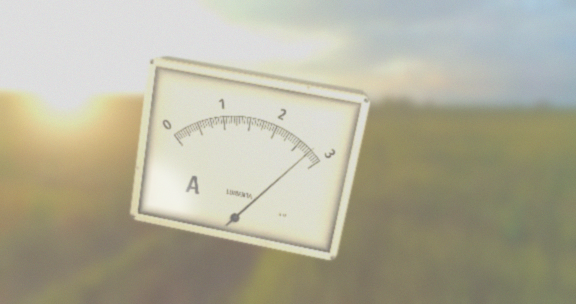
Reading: 2.75 A
